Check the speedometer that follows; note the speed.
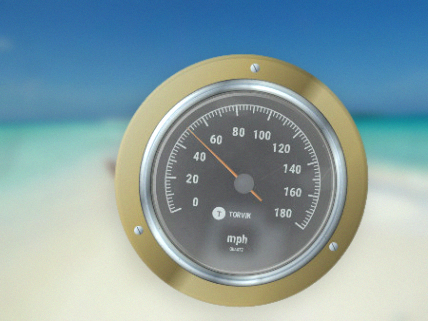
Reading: 50 mph
